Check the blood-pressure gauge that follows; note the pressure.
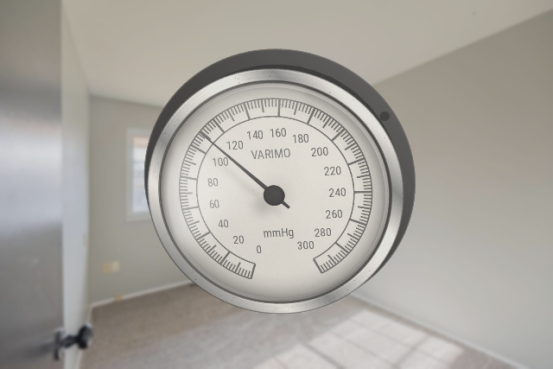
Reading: 110 mmHg
